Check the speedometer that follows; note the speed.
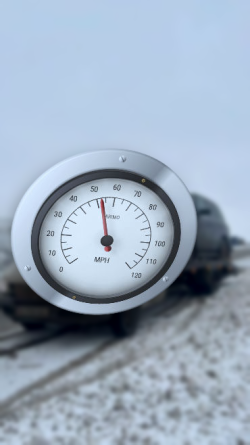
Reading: 52.5 mph
